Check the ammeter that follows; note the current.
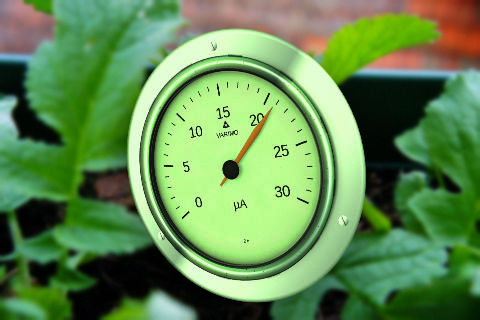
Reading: 21 µA
